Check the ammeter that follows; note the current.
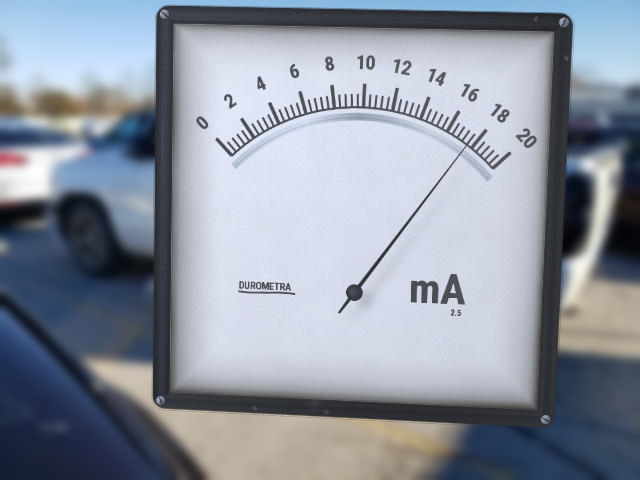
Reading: 17.6 mA
